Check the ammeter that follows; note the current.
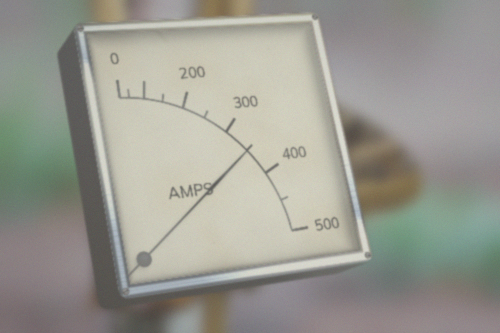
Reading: 350 A
